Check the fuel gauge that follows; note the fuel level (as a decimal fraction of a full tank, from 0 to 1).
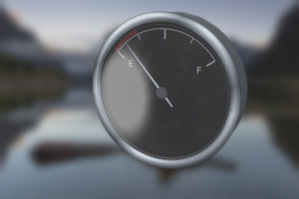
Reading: 0.125
